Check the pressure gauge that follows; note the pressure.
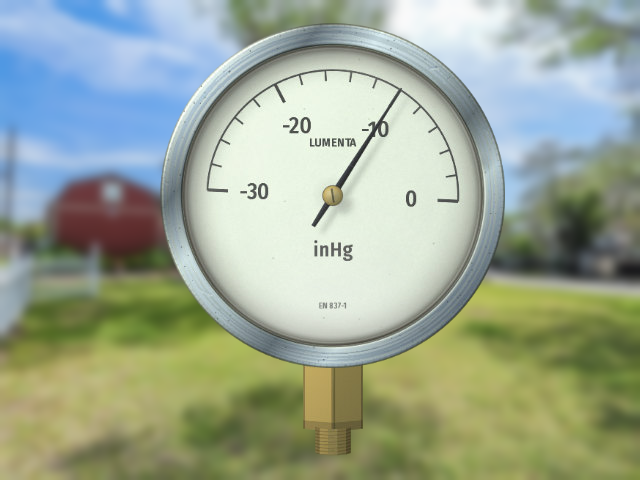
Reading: -10 inHg
